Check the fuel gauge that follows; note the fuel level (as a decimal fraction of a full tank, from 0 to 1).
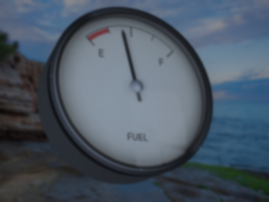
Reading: 0.375
